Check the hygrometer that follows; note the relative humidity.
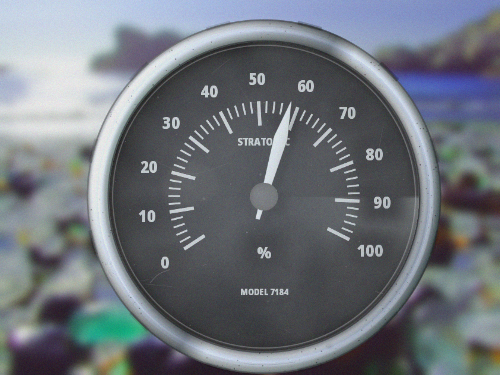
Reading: 58 %
